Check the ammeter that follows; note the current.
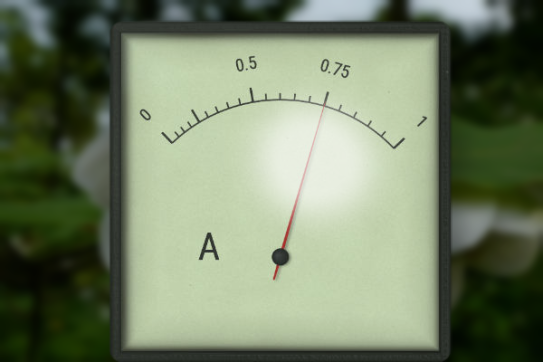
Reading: 0.75 A
